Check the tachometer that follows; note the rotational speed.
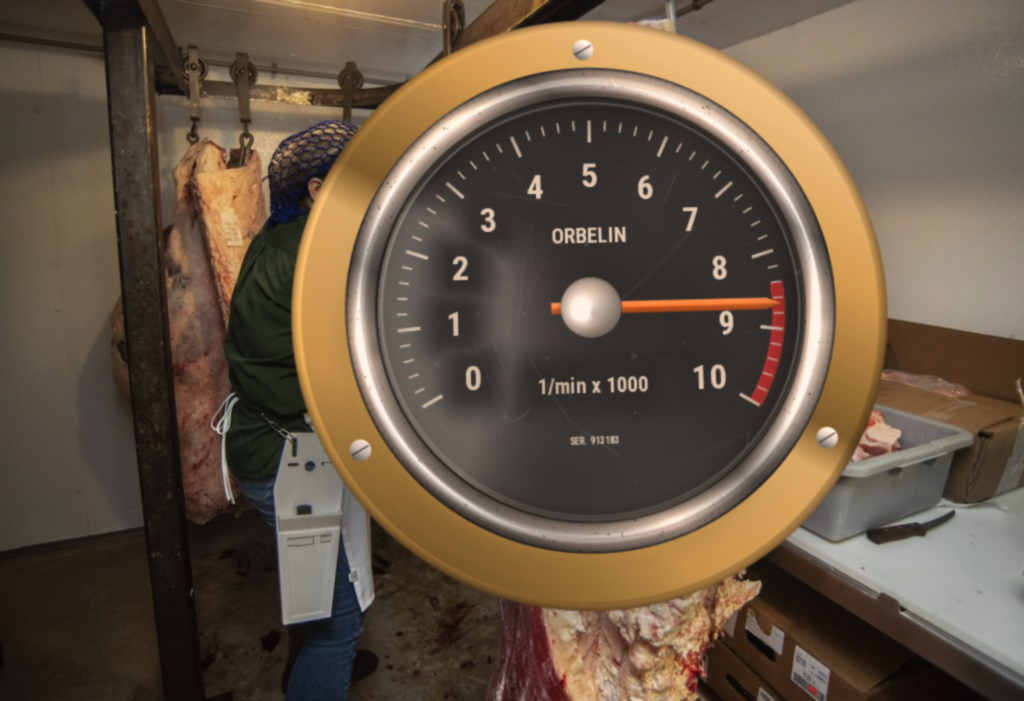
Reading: 8700 rpm
